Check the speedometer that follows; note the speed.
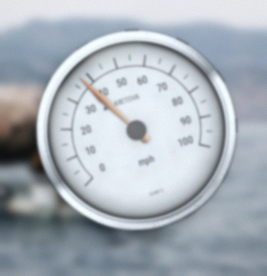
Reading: 37.5 mph
